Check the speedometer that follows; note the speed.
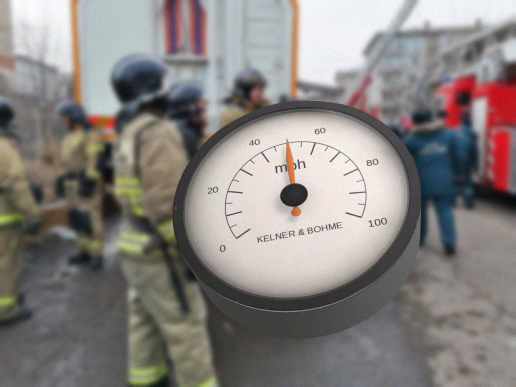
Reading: 50 mph
